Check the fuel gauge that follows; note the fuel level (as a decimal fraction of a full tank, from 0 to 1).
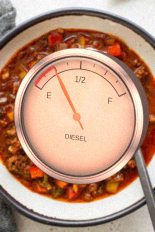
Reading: 0.25
